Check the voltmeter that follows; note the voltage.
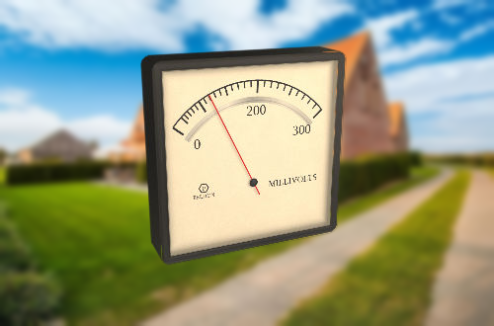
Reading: 120 mV
